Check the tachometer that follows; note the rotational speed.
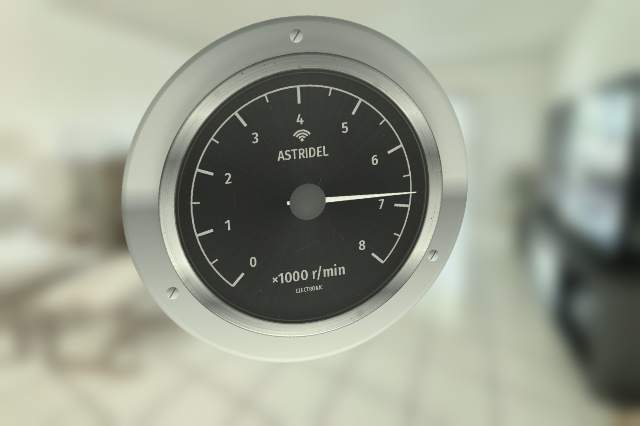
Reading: 6750 rpm
